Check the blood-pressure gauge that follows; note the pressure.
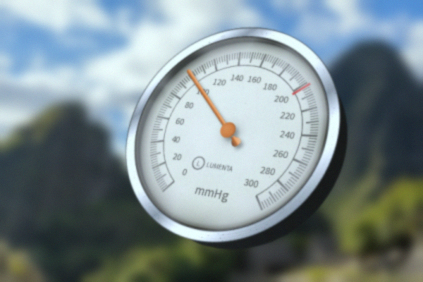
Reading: 100 mmHg
